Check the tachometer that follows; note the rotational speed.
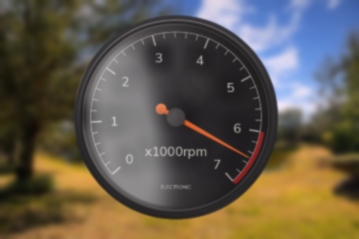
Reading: 6500 rpm
